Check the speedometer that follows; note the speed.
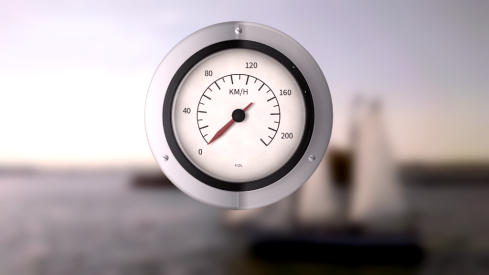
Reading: 0 km/h
